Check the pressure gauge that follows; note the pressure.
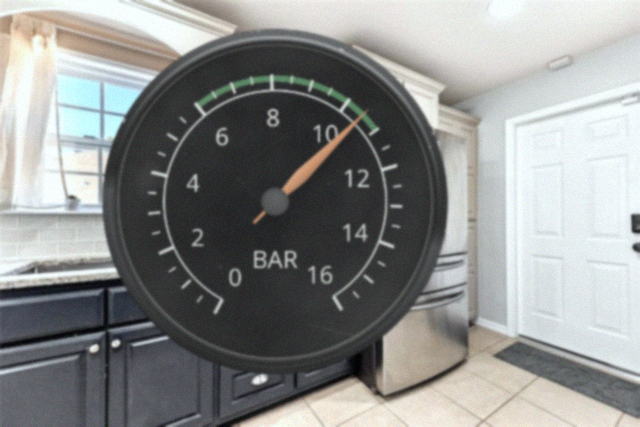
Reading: 10.5 bar
